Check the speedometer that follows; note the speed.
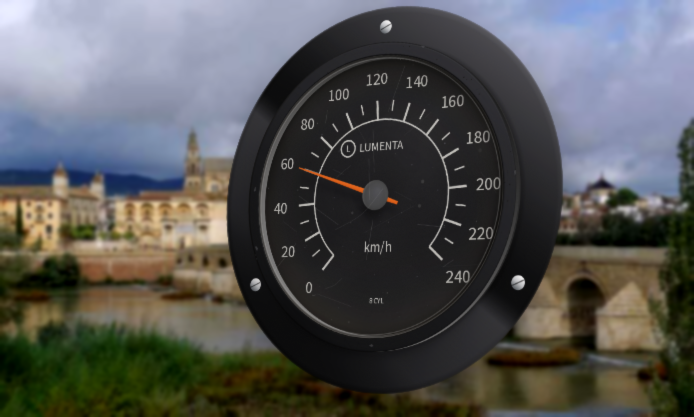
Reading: 60 km/h
